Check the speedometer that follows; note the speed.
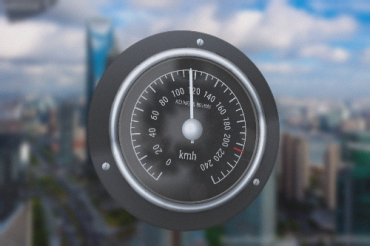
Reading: 115 km/h
